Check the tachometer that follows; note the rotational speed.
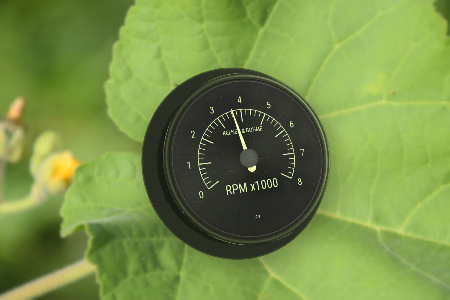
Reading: 3600 rpm
